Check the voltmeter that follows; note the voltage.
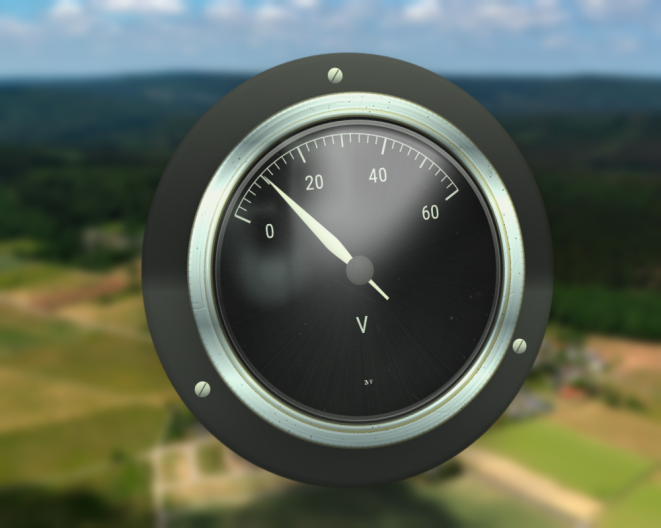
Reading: 10 V
